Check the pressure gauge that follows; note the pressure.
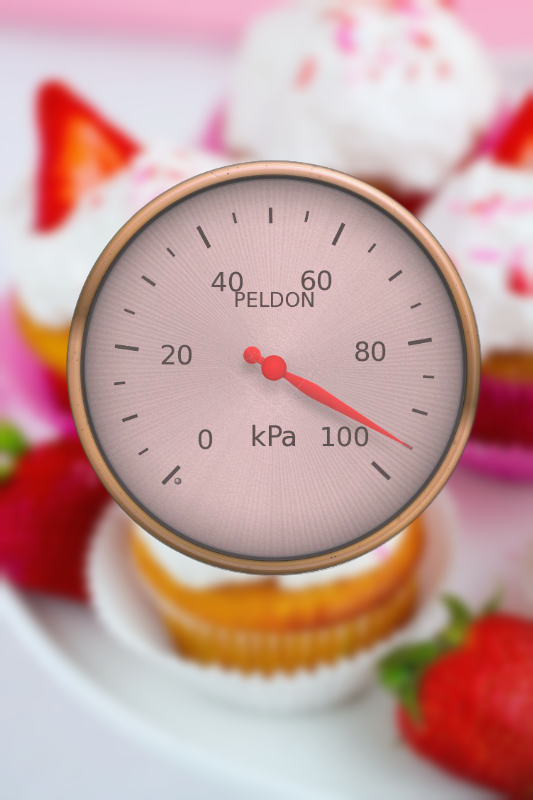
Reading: 95 kPa
